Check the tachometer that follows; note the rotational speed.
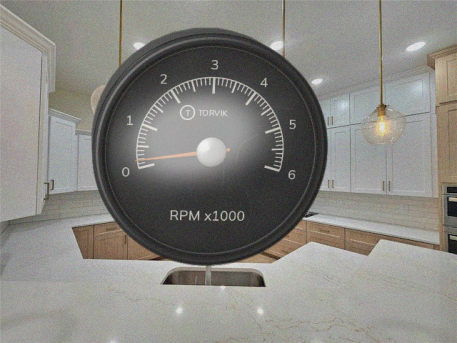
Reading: 200 rpm
